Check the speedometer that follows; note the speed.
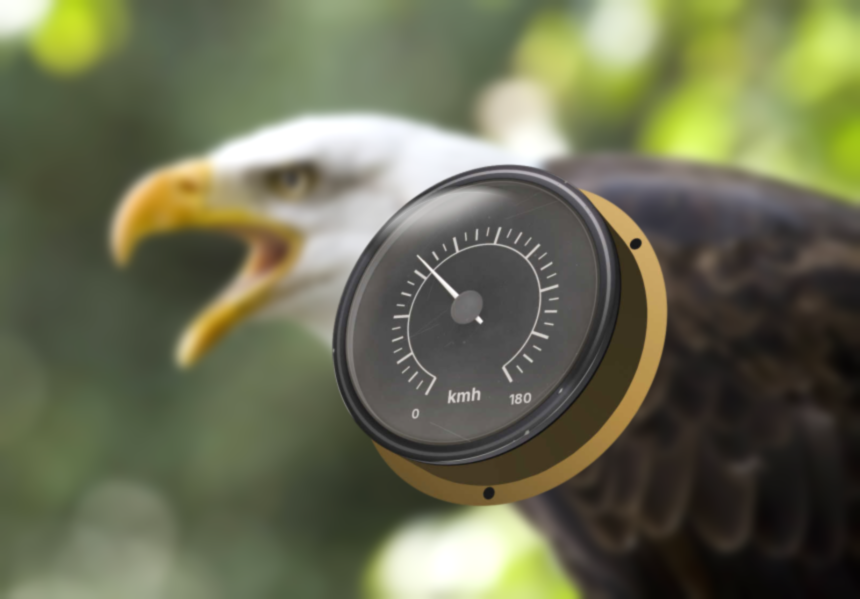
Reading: 65 km/h
